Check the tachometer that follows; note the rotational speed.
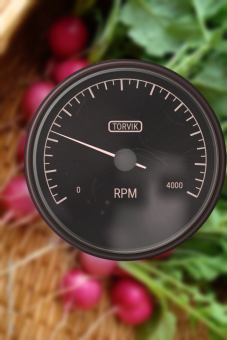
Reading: 900 rpm
